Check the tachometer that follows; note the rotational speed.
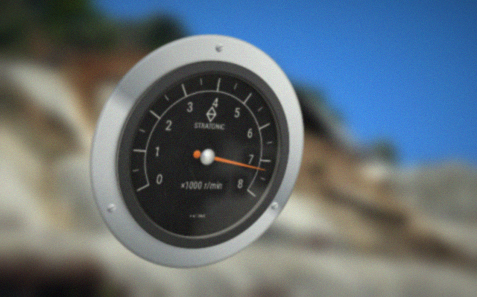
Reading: 7250 rpm
